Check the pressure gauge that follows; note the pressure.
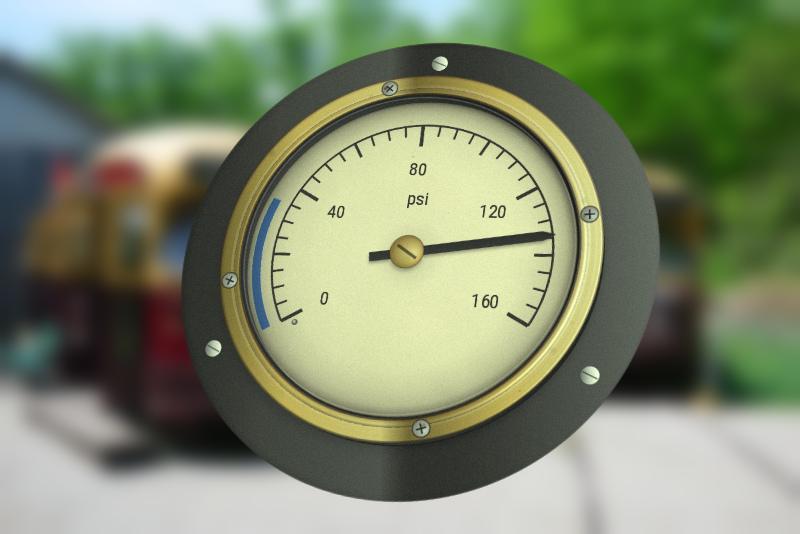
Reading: 135 psi
